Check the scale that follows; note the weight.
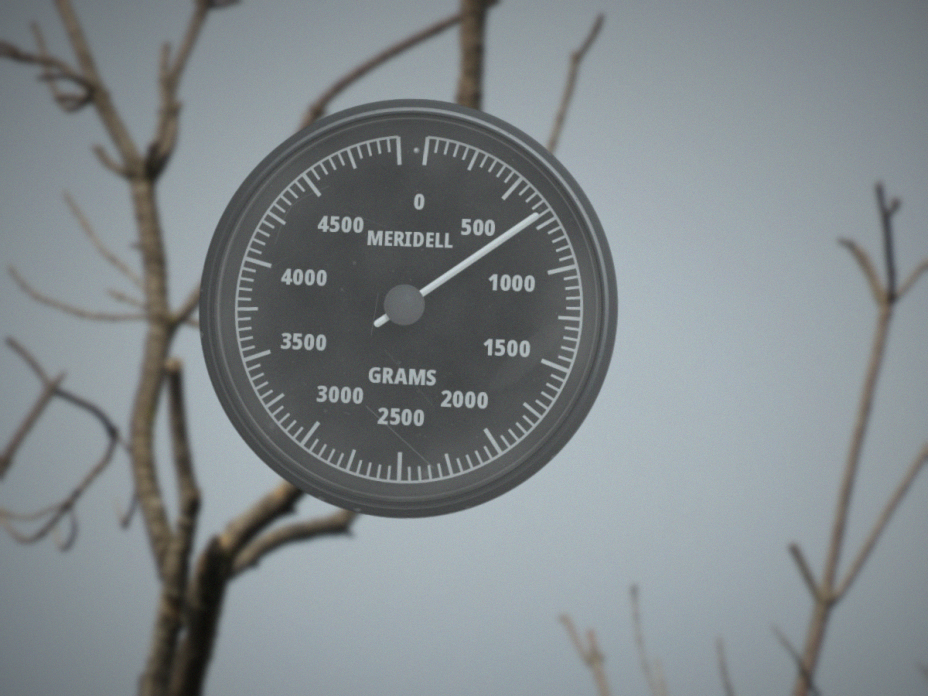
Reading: 700 g
